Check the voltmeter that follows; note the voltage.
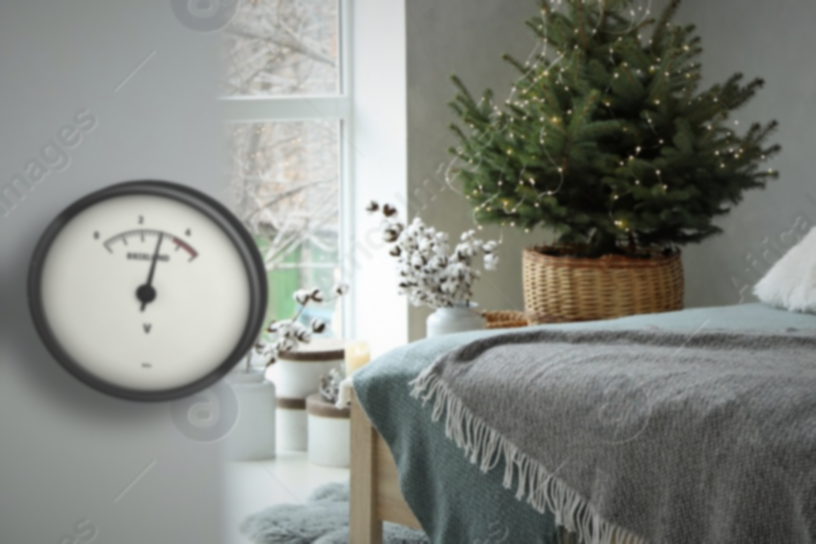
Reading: 3 V
